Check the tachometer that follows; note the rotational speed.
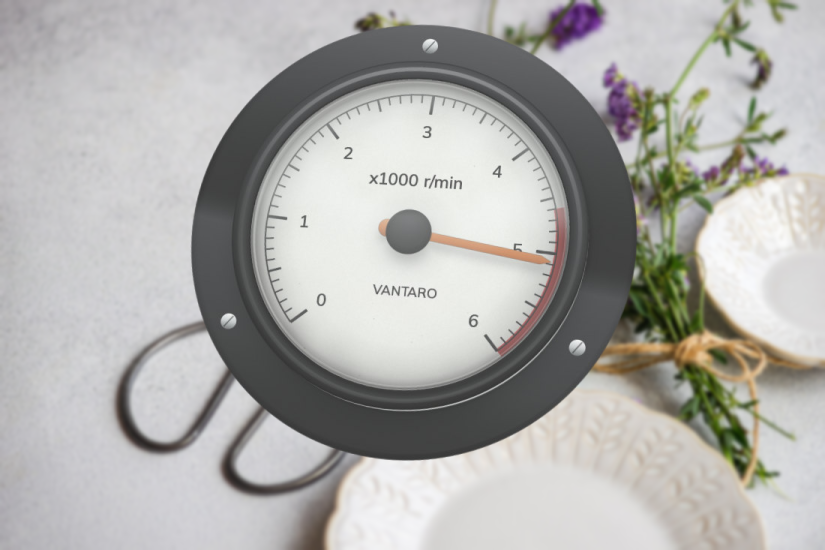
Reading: 5100 rpm
